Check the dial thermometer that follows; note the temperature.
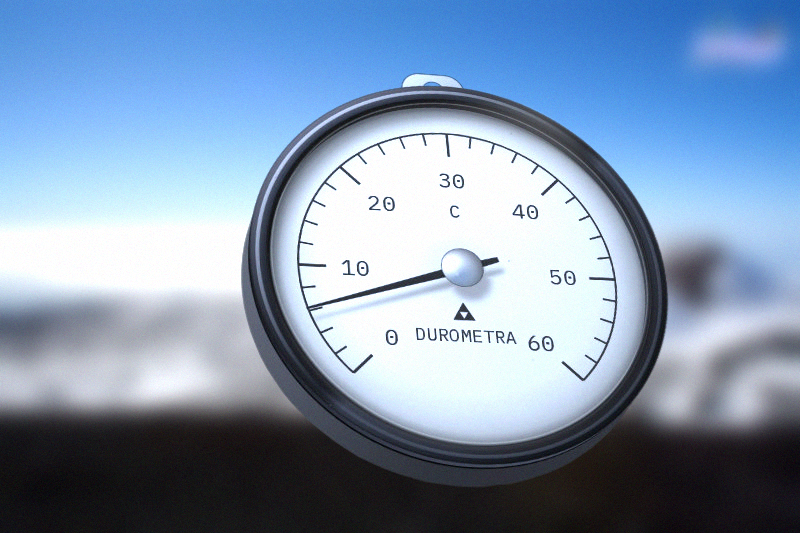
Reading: 6 °C
